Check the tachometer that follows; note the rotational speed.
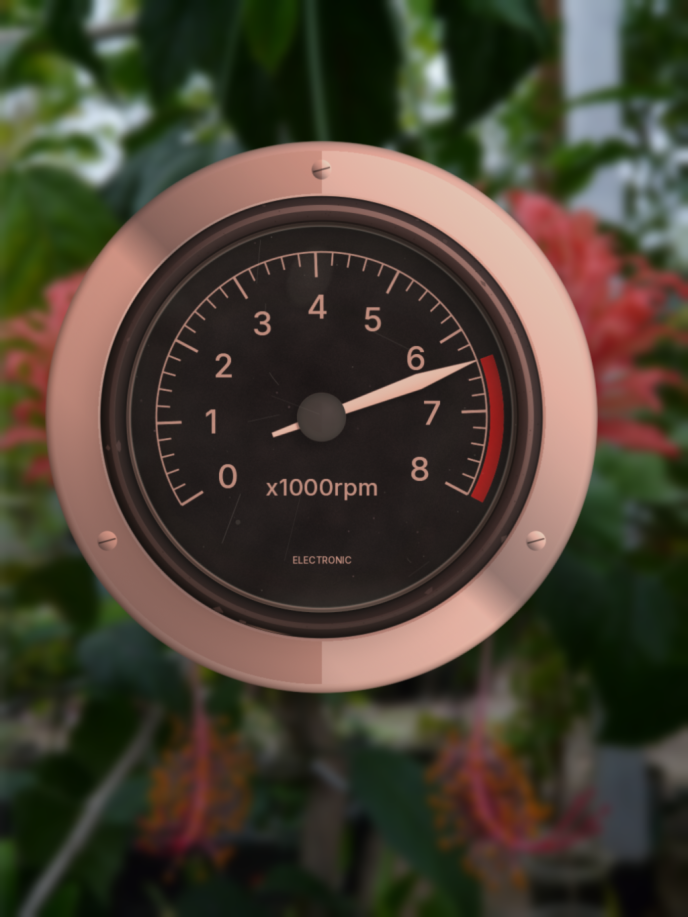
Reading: 6400 rpm
